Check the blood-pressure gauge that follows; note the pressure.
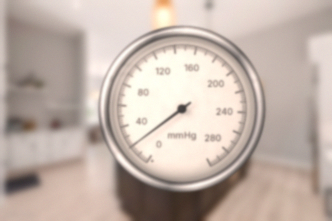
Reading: 20 mmHg
